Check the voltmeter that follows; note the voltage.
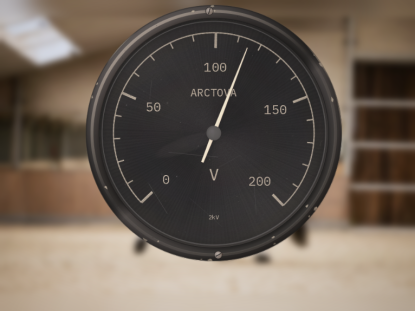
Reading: 115 V
